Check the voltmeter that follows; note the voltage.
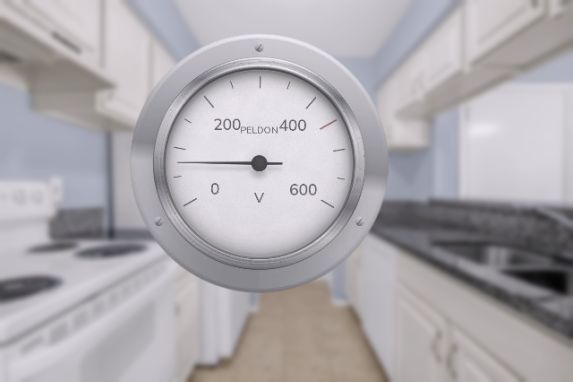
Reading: 75 V
